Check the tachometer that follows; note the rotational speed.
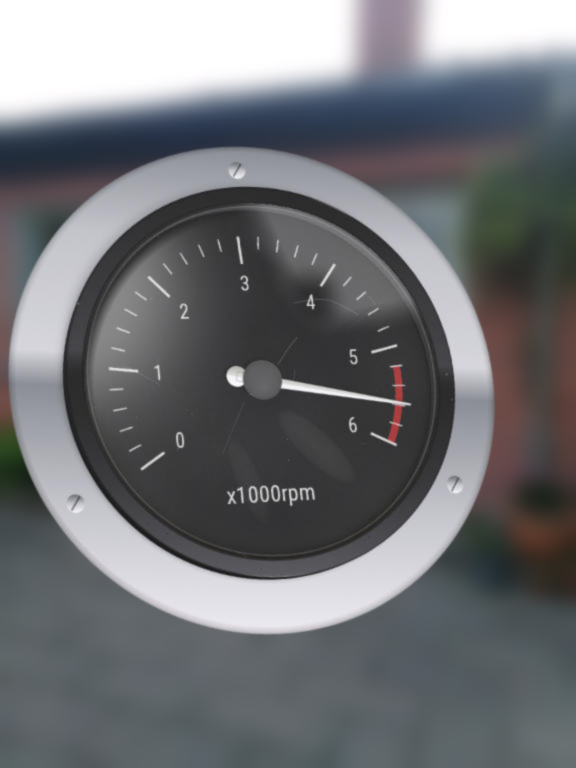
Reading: 5600 rpm
